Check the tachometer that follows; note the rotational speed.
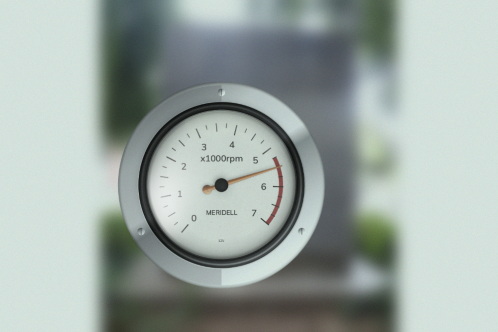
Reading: 5500 rpm
